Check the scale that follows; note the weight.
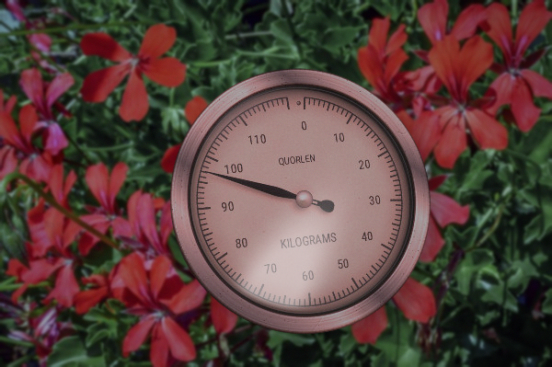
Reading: 97 kg
